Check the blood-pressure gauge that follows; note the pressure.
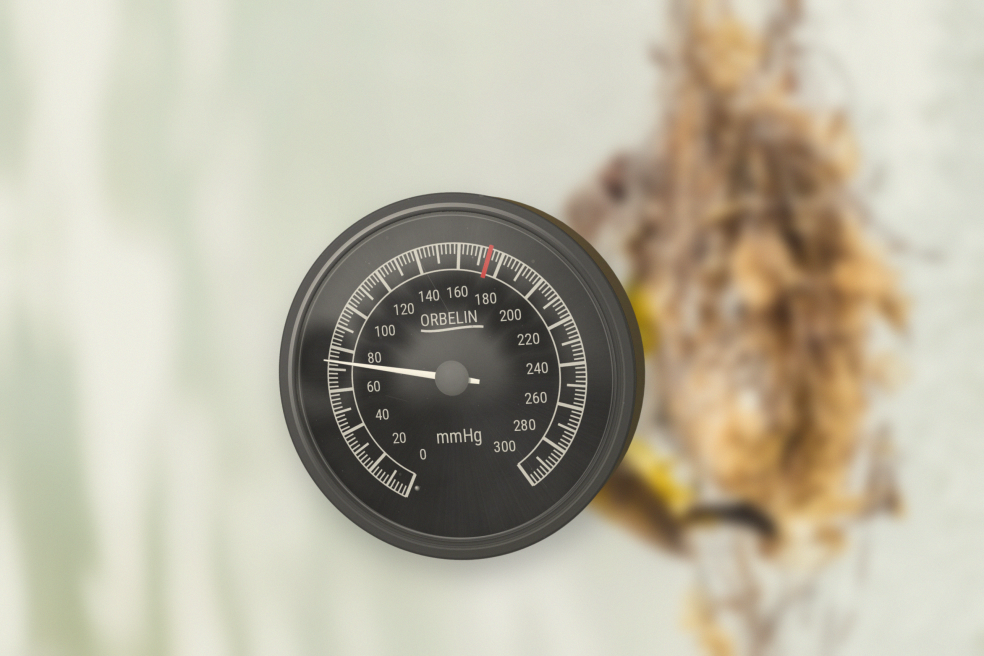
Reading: 74 mmHg
